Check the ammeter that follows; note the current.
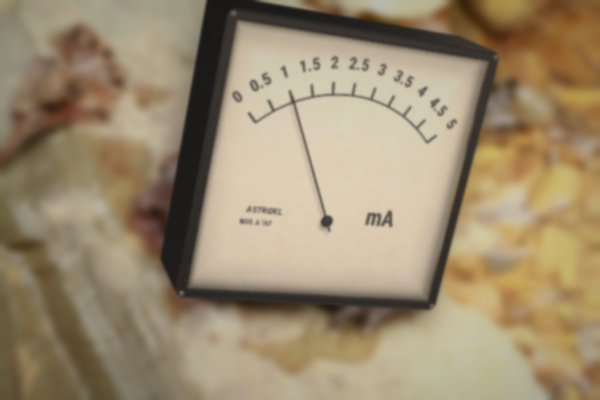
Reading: 1 mA
